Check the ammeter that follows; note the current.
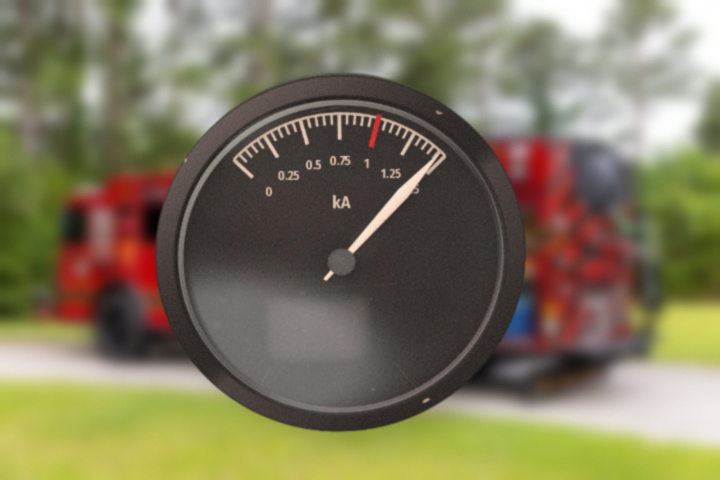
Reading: 1.45 kA
